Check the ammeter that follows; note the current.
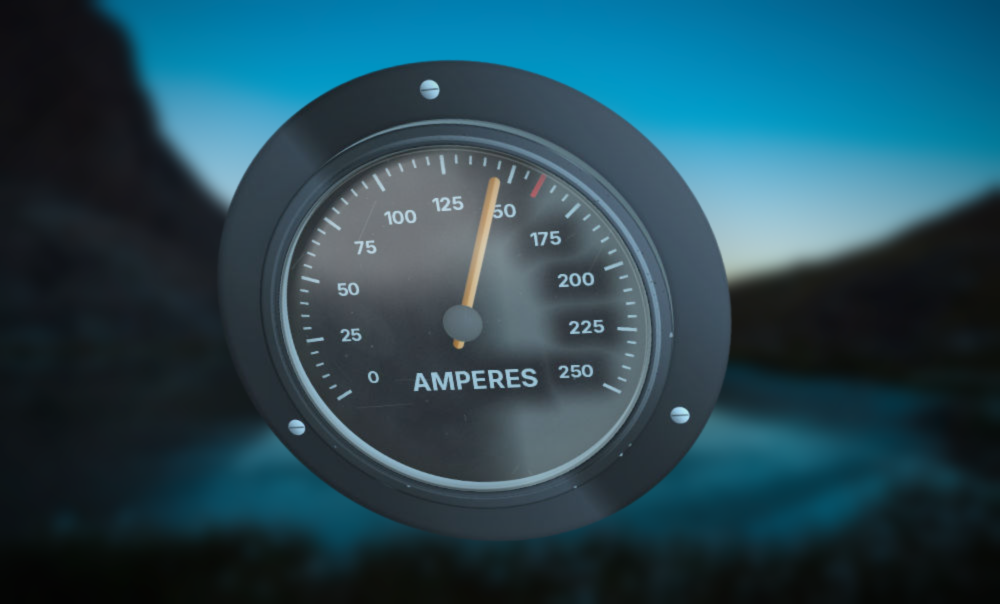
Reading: 145 A
